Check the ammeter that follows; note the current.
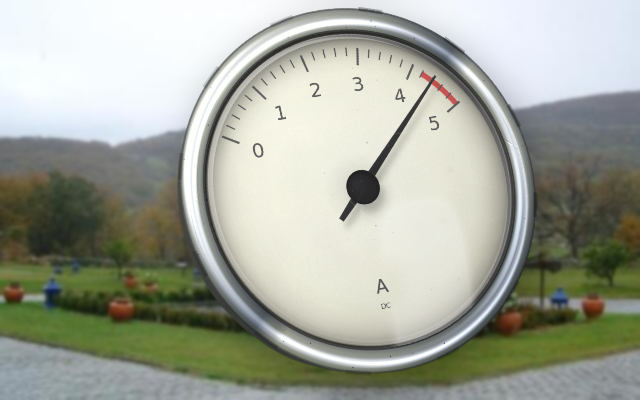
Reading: 4.4 A
